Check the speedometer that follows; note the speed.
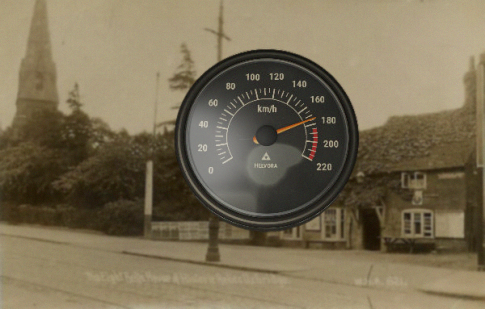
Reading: 175 km/h
